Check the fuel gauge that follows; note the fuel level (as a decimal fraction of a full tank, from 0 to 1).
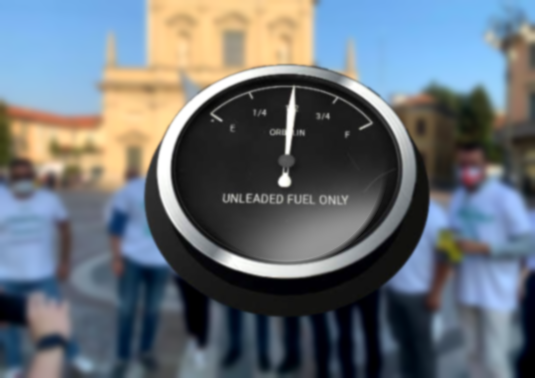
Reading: 0.5
